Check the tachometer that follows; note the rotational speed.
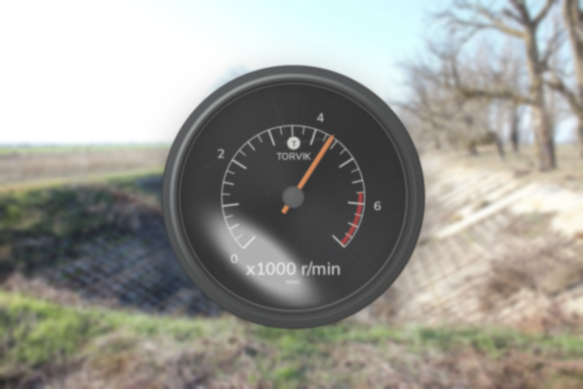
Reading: 4375 rpm
